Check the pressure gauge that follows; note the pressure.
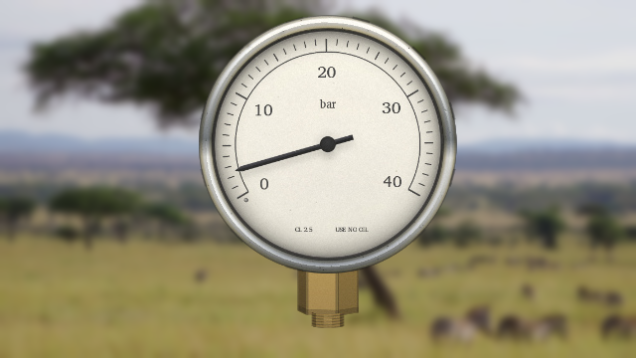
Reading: 2.5 bar
